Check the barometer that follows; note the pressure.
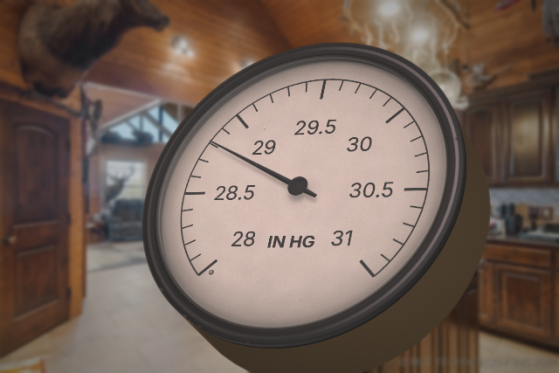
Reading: 28.8 inHg
